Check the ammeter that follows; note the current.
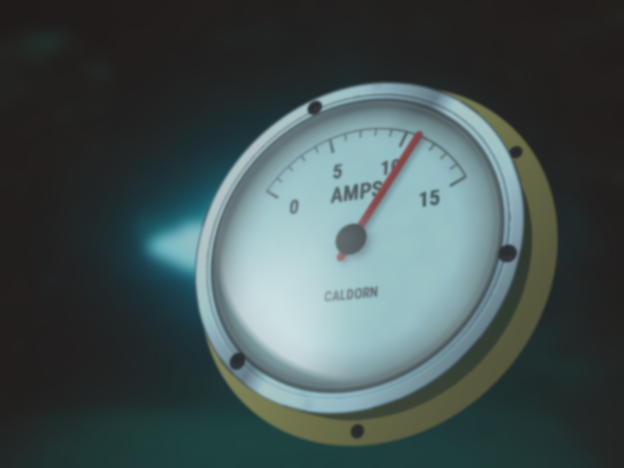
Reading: 11 A
